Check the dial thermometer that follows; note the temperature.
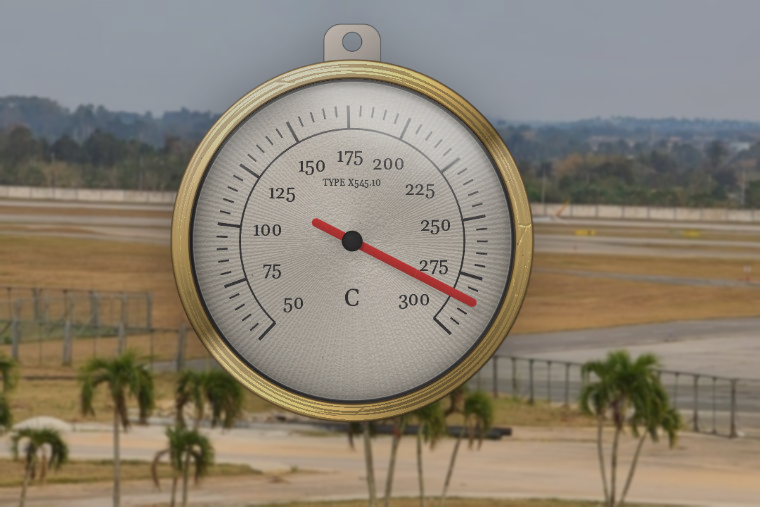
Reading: 285 °C
